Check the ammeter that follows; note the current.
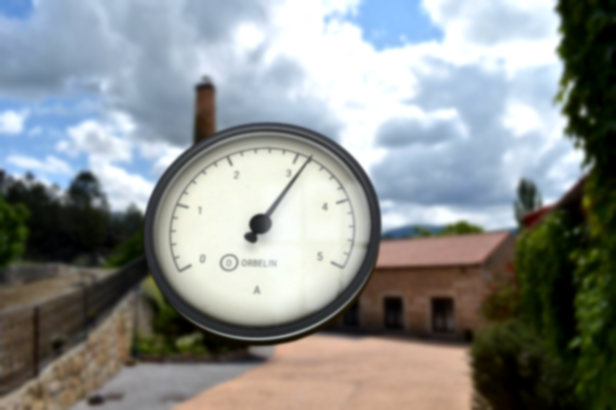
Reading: 3.2 A
